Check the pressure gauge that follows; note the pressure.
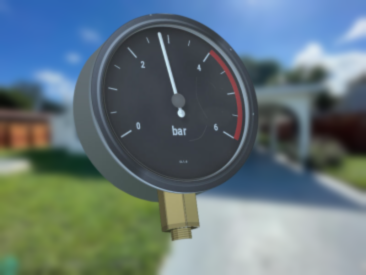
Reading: 2.75 bar
